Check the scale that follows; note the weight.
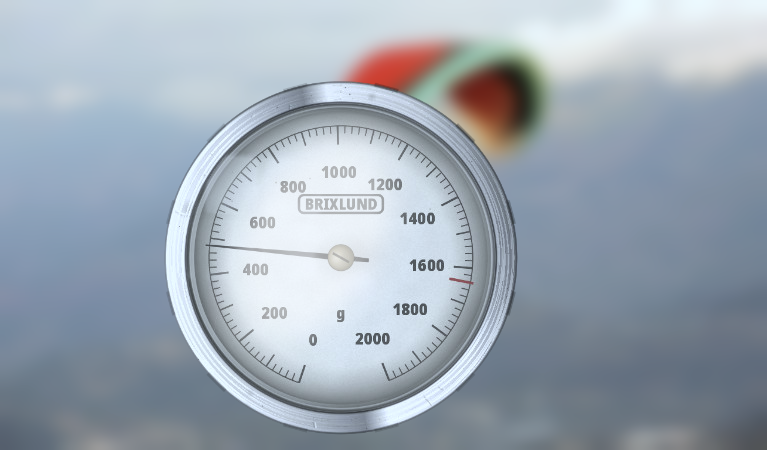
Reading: 480 g
